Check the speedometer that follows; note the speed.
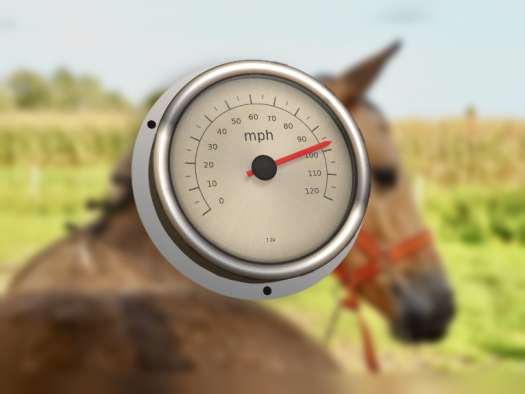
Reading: 97.5 mph
